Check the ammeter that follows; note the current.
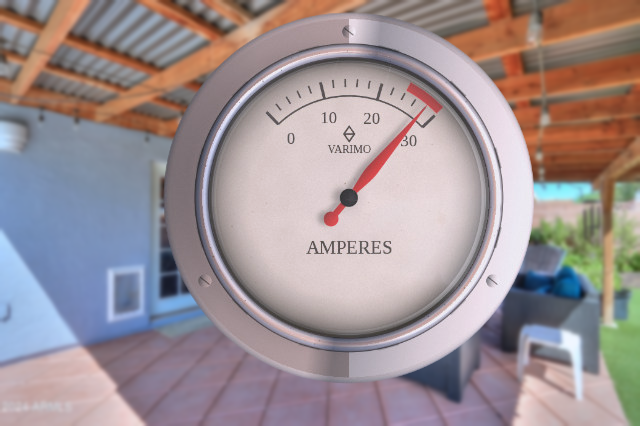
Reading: 28 A
